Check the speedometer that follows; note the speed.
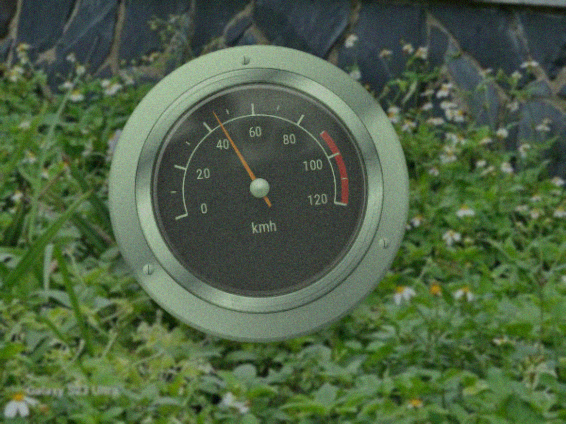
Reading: 45 km/h
